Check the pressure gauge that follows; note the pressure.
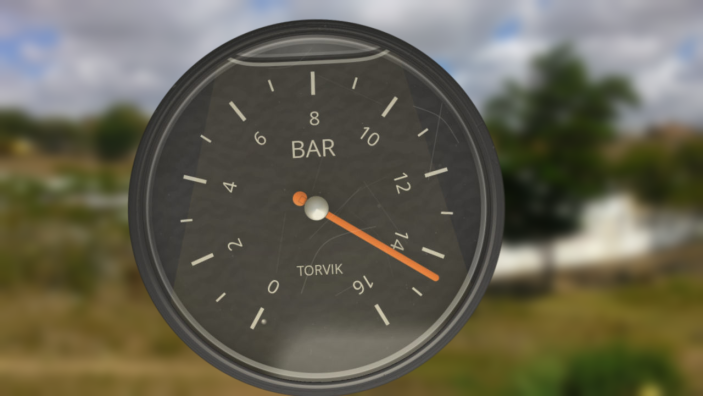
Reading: 14.5 bar
